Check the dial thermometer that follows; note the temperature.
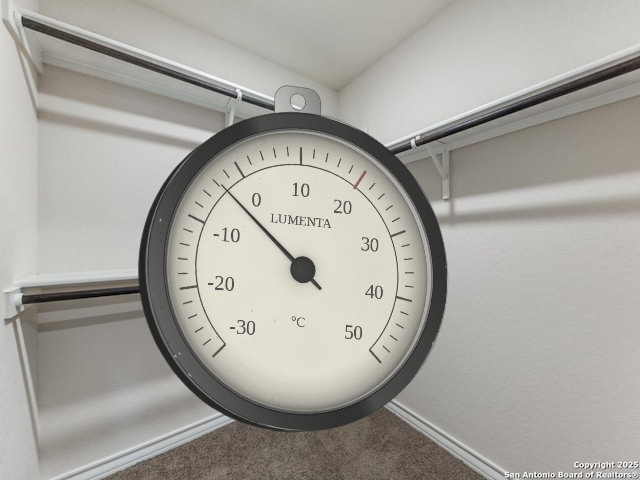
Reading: -4 °C
